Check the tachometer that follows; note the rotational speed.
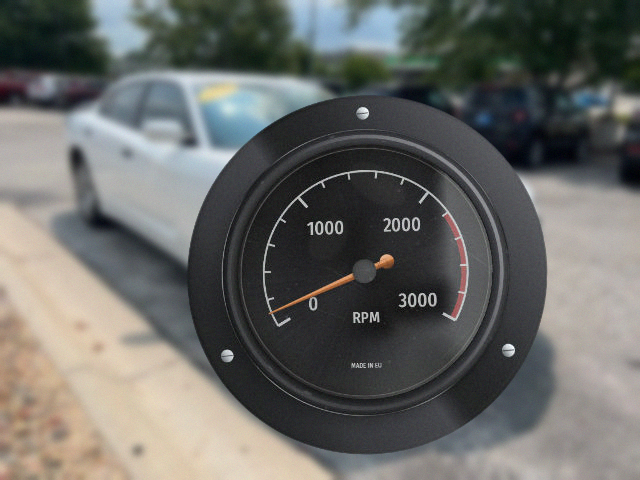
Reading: 100 rpm
